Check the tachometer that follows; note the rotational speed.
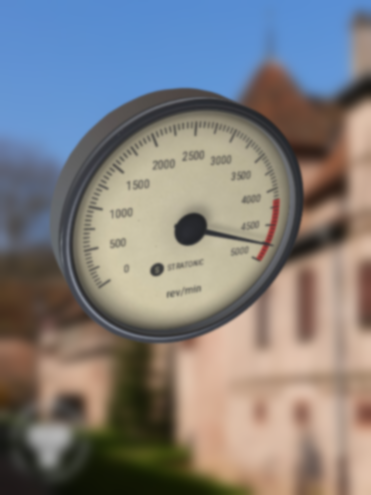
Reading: 4750 rpm
